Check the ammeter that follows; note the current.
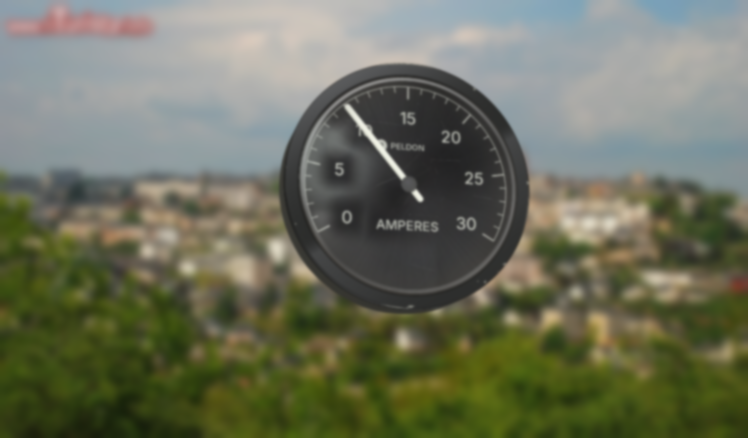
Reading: 10 A
